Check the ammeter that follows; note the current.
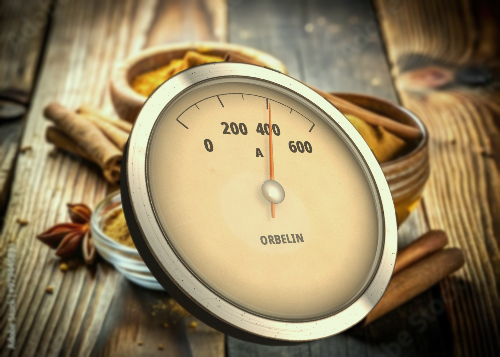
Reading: 400 A
